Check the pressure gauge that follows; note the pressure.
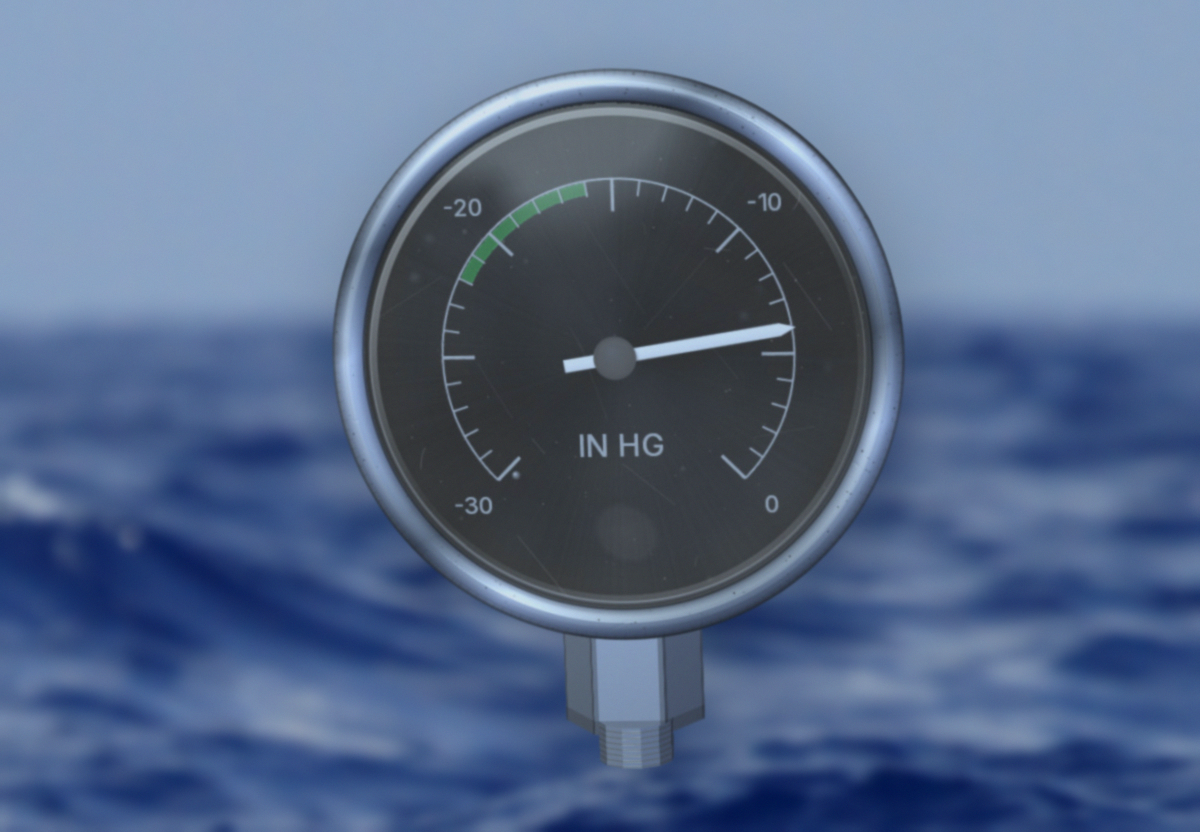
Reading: -6 inHg
